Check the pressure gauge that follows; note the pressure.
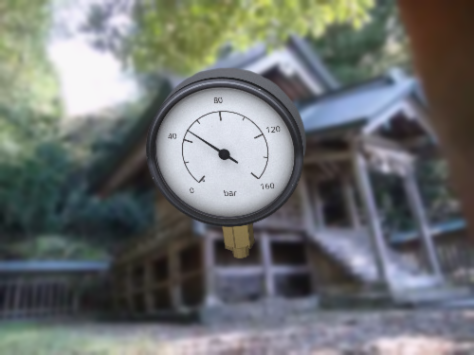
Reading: 50 bar
